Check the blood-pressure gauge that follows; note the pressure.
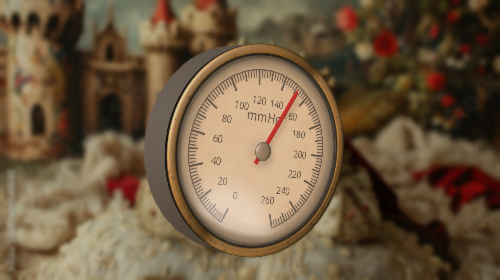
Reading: 150 mmHg
